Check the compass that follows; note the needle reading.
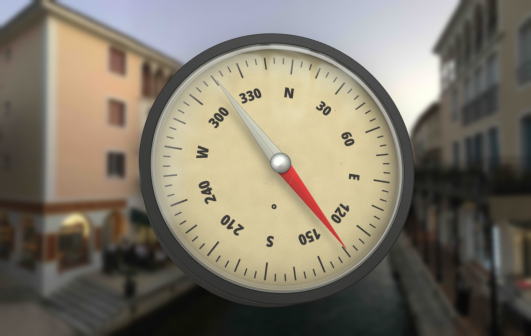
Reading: 135 °
